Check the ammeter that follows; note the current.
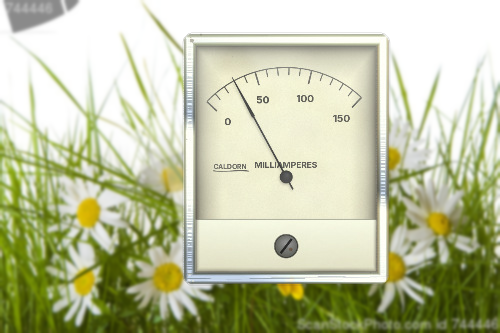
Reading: 30 mA
